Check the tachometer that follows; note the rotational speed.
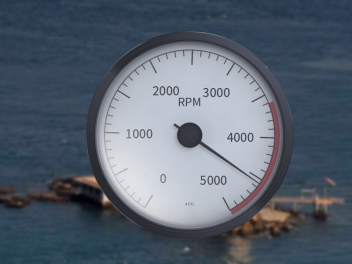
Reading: 4550 rpm
